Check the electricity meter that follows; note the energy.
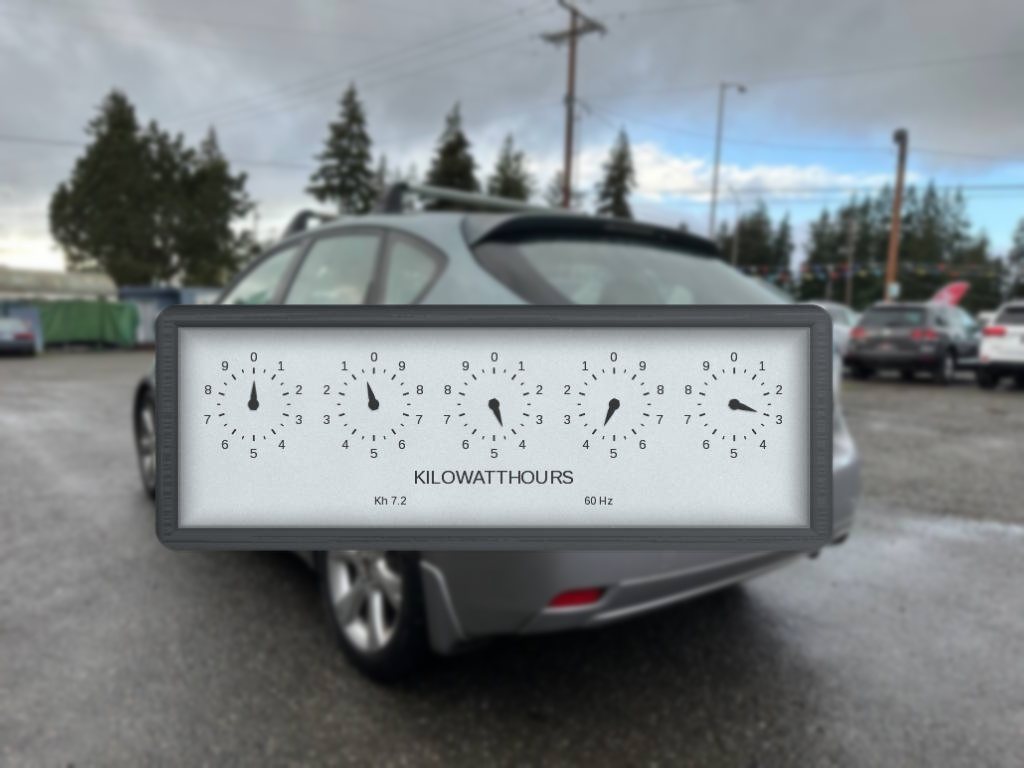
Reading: 443 kWh
